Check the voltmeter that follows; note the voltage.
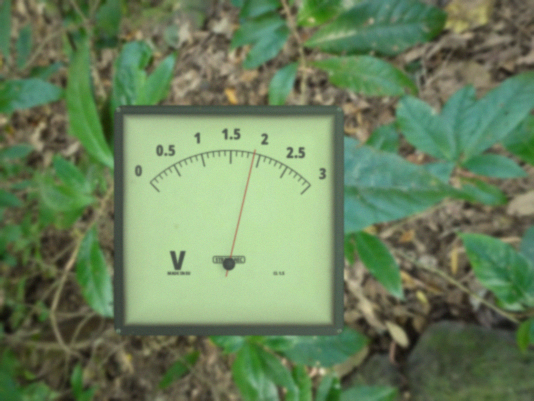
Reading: 1.9 V
